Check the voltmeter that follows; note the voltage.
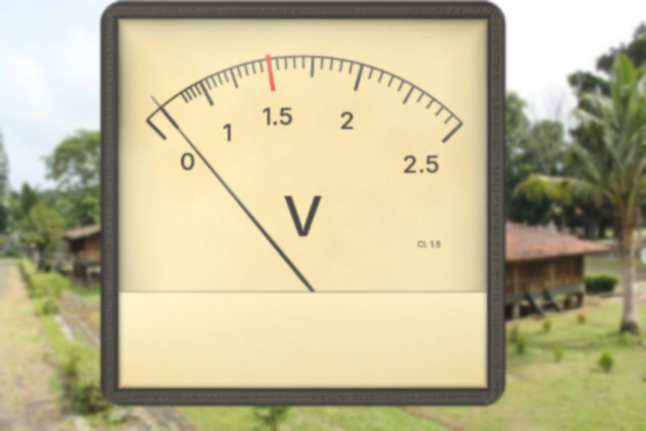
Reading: 0.5 V
